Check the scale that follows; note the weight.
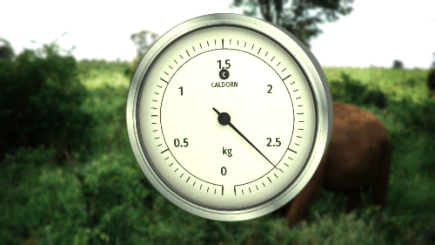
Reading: 2.65 kg
